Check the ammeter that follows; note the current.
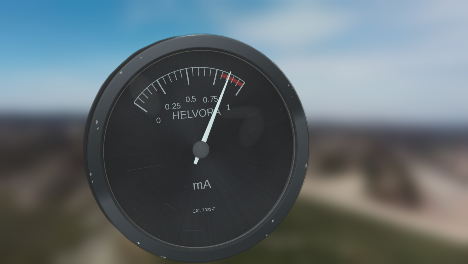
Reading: 0.85 mA
